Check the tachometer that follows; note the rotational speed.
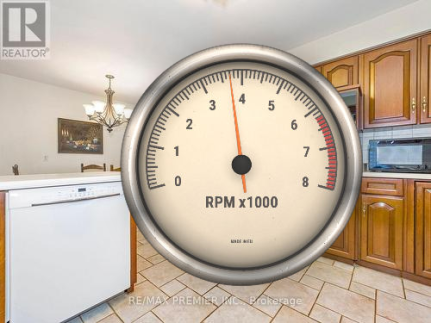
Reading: 3700 rpm
